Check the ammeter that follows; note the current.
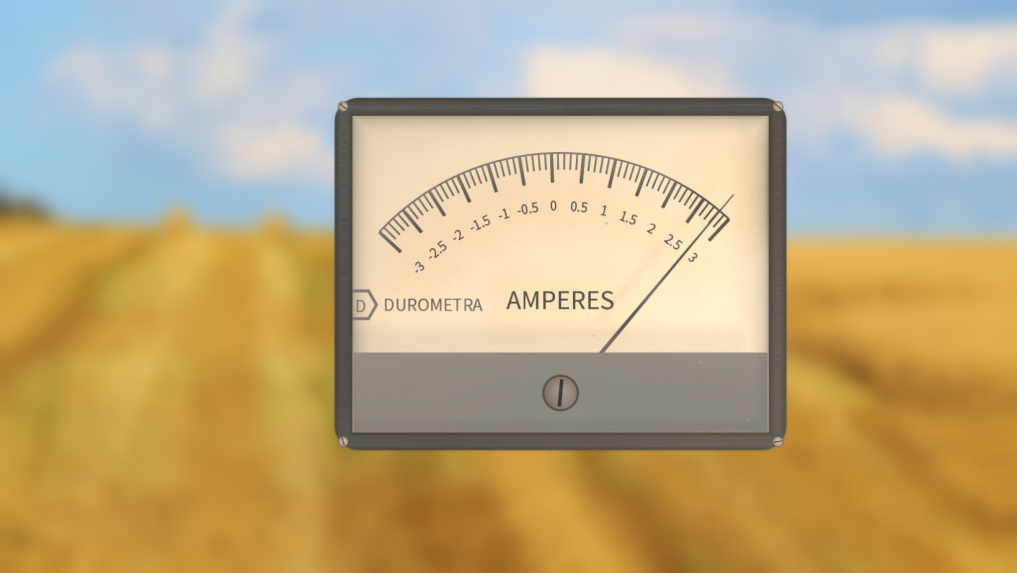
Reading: 2.8 A
